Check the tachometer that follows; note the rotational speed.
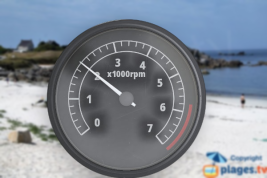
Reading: 2000 rpm
